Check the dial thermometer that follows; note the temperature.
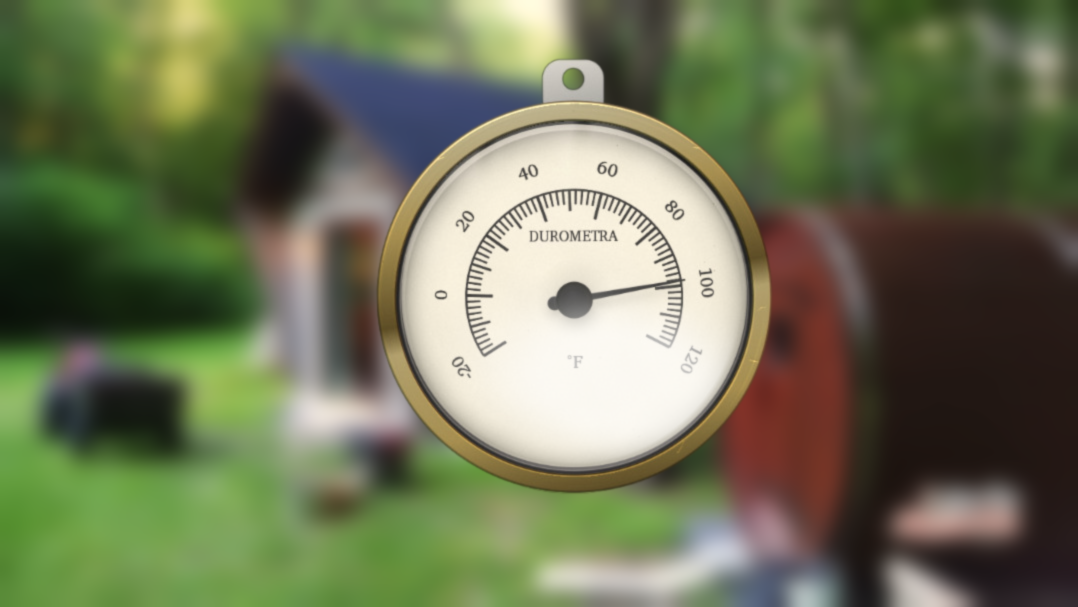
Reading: 98 °F
